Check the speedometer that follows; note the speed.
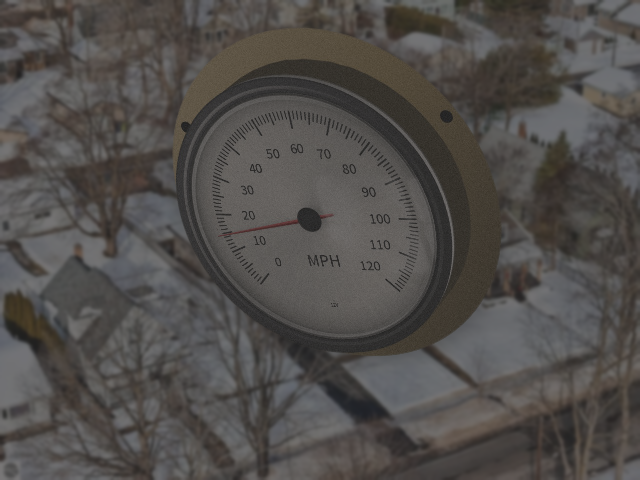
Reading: 15 mph
